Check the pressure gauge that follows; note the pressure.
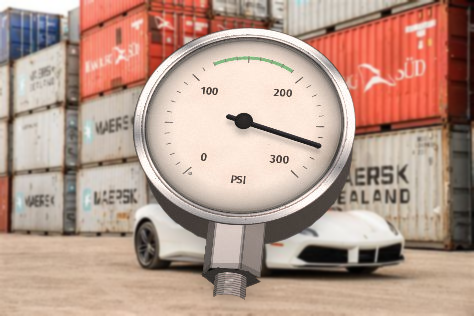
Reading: 270 psi
